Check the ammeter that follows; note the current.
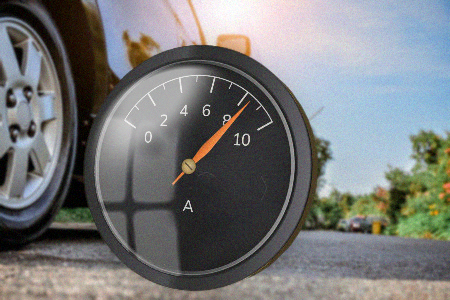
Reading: 8.5 A
